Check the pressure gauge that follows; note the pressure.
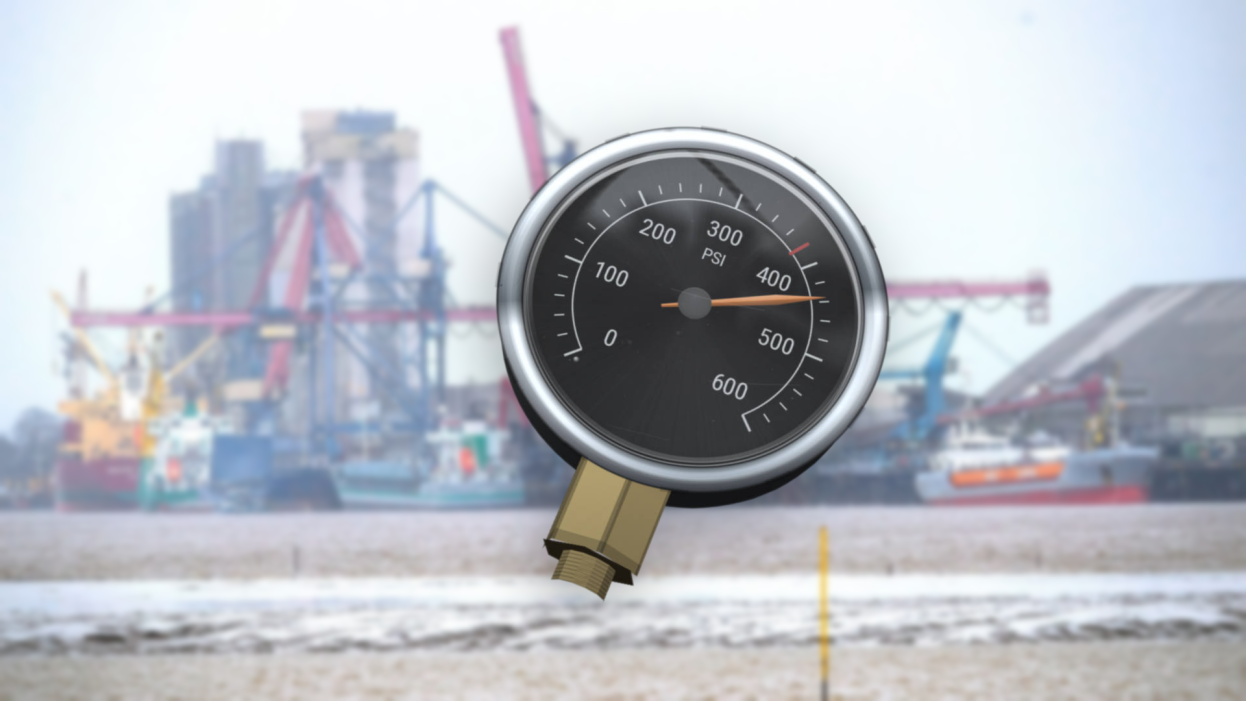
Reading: 440 psi
